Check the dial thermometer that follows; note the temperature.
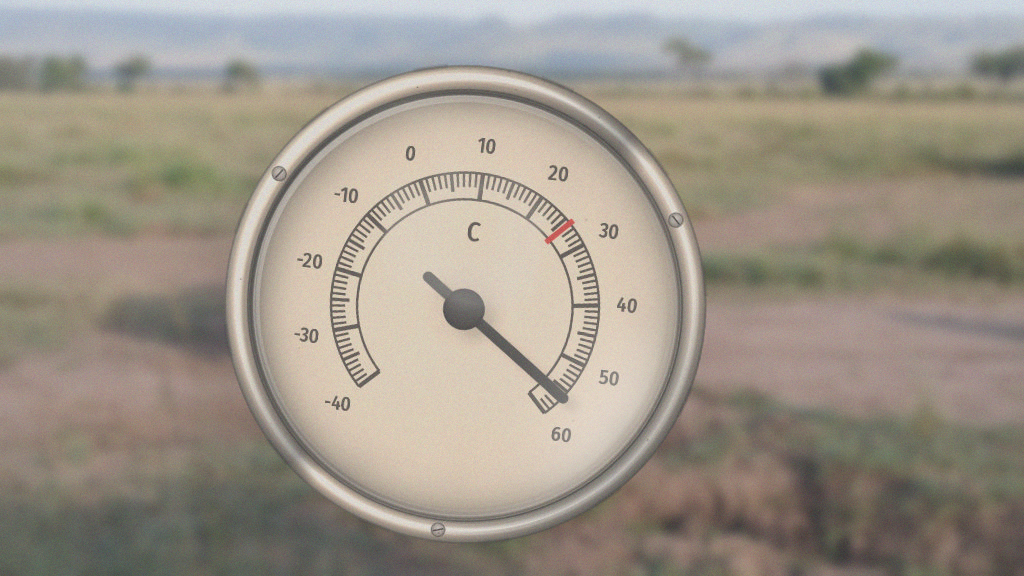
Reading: 56 °C
